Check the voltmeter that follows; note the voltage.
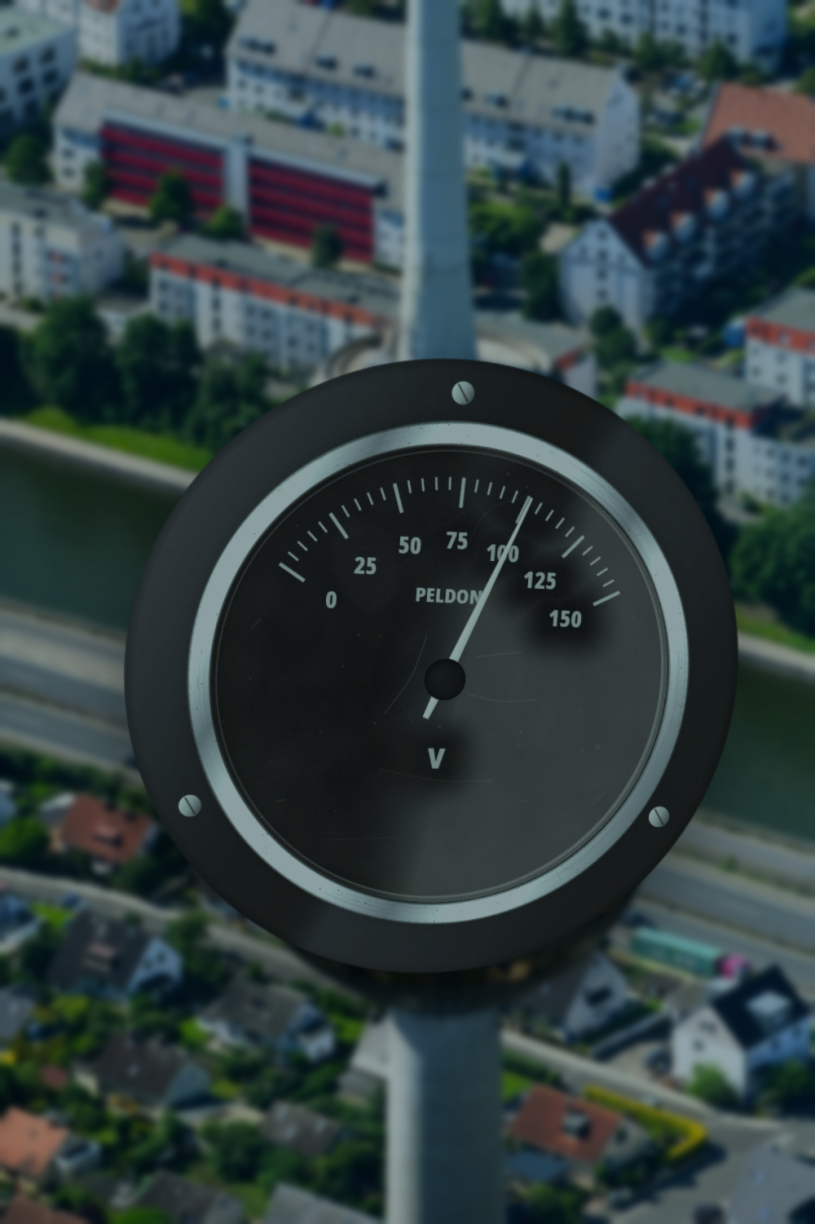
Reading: 100 V
